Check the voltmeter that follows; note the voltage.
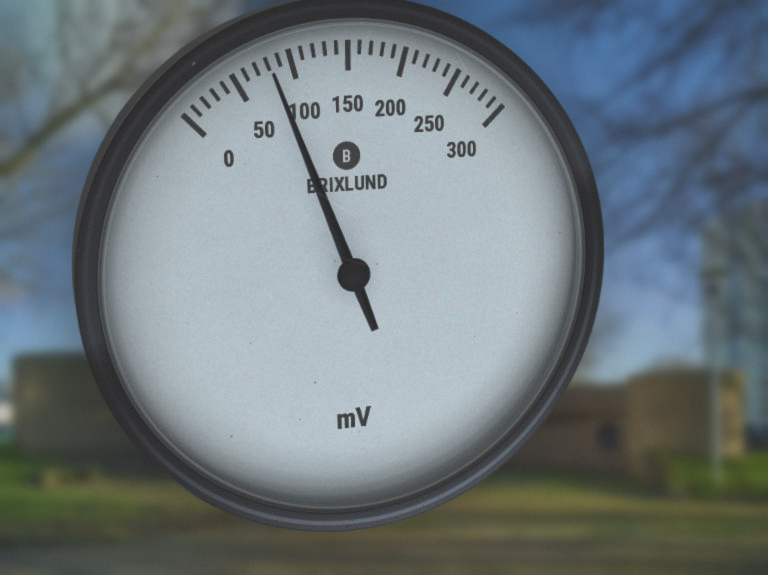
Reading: 80 mV
